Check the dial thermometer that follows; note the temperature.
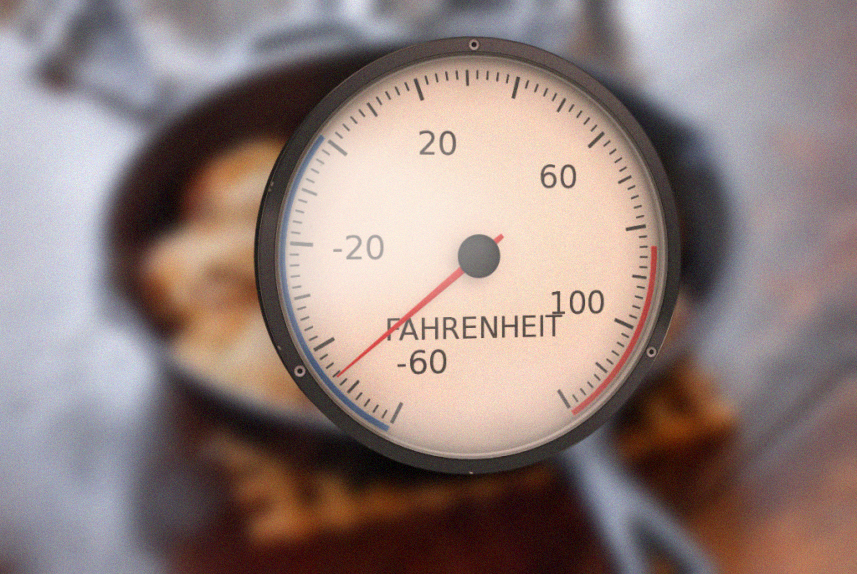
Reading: -46 °F
